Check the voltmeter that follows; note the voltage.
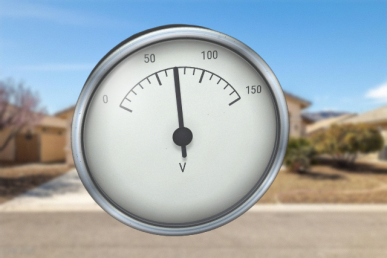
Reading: 70 V
